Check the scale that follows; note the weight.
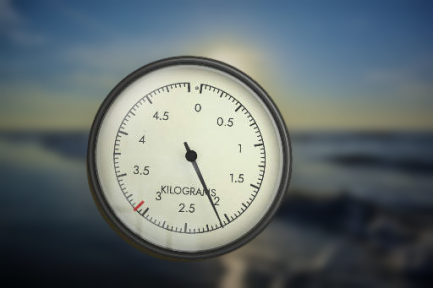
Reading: 2.1 kg
